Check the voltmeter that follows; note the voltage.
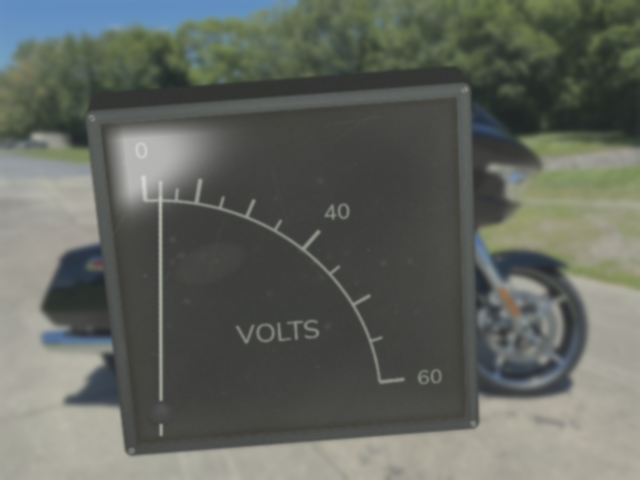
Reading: 10 V
